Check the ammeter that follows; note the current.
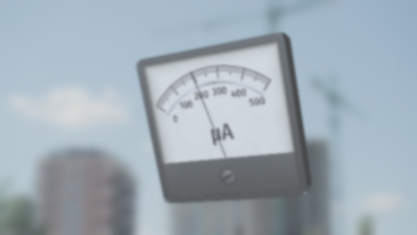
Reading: 200 µA
